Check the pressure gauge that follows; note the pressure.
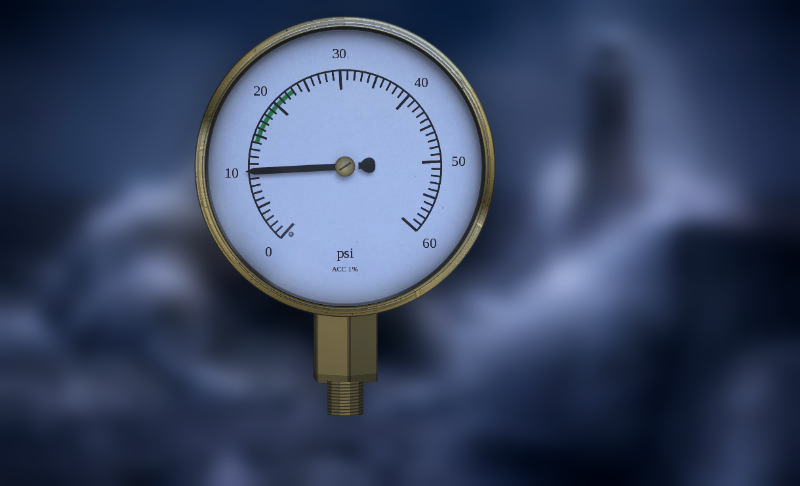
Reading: 10 psi
